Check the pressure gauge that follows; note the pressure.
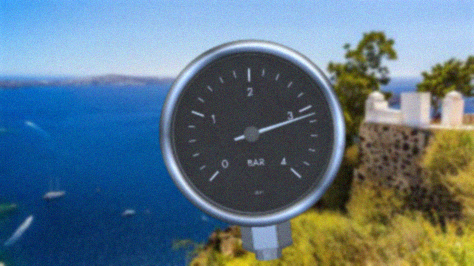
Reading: 3.1 bar
